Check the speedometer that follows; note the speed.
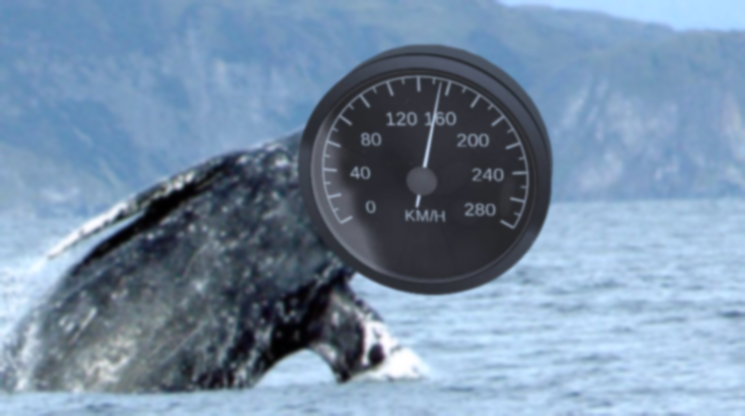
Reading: 155 km/h
